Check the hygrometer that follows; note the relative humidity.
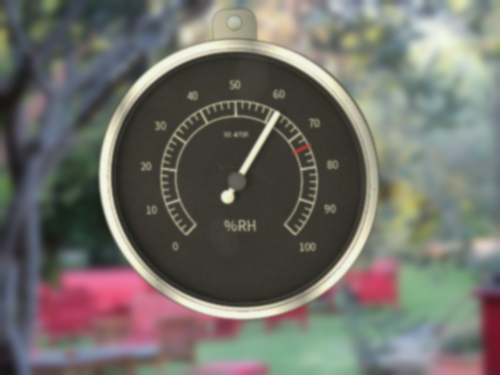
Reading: 62 %
